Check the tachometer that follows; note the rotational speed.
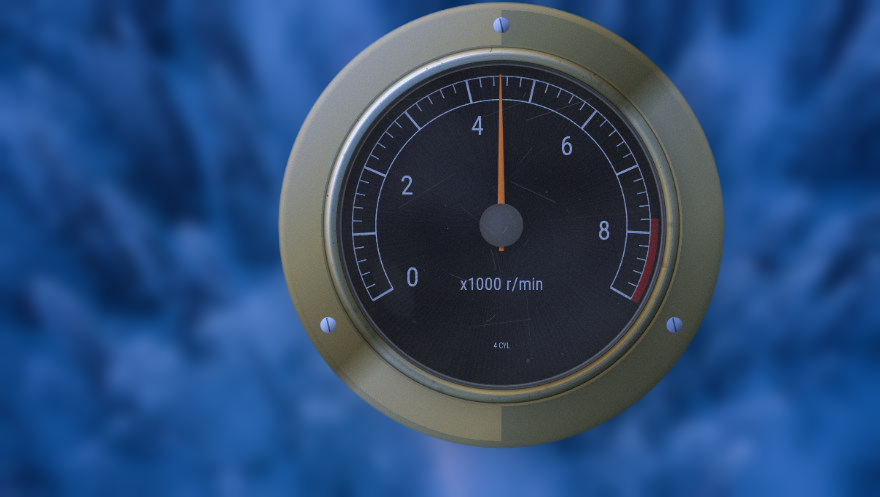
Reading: 4500 rpm
